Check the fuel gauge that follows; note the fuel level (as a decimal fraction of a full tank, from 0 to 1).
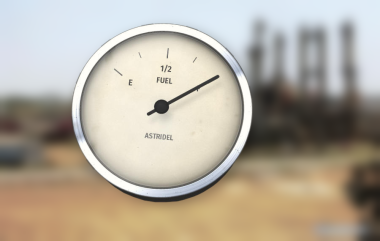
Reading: 1
